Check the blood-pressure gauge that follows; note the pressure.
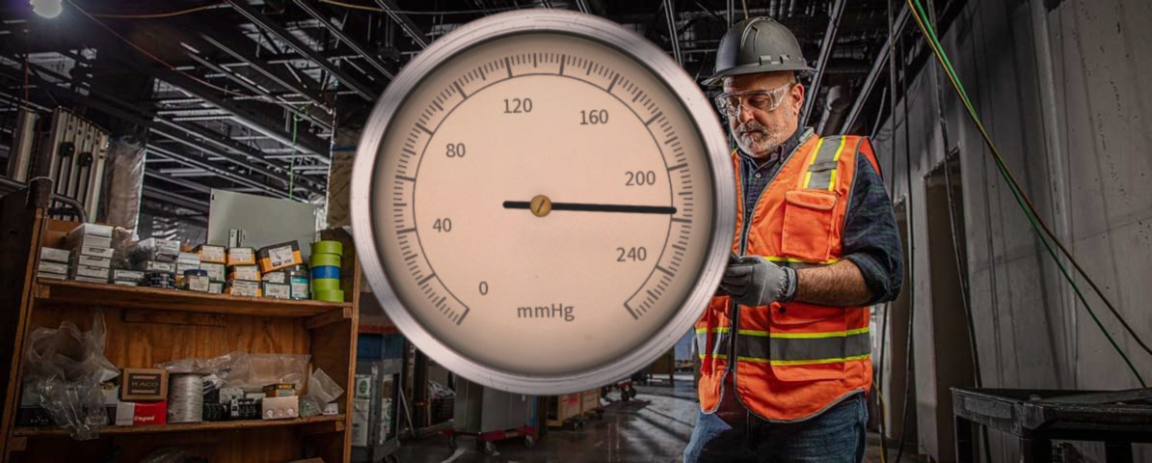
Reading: 216 mmHg
